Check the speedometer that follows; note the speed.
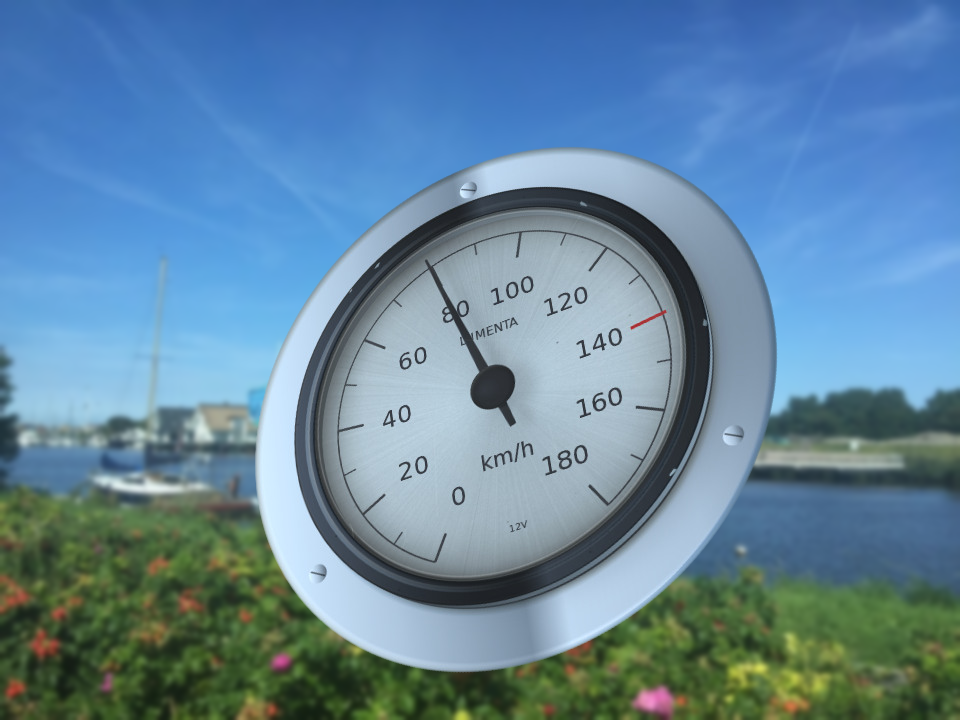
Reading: 80 km/h
